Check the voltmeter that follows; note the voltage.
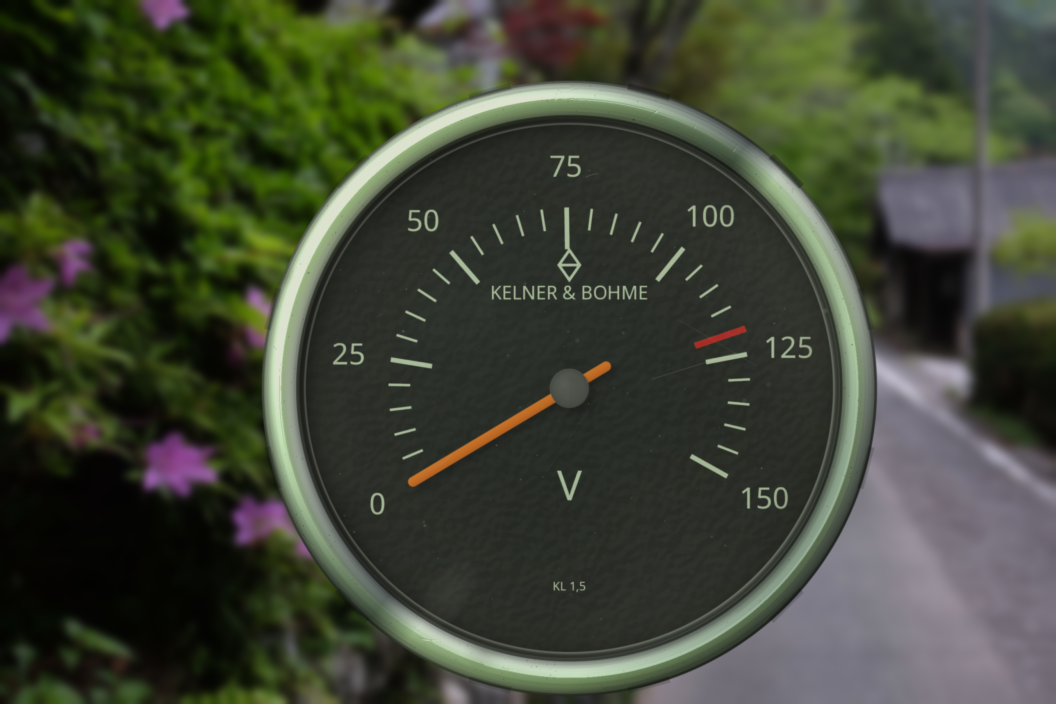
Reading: 0 V
